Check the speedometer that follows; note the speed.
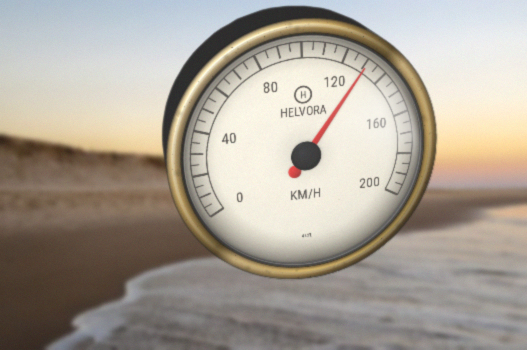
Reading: 130 km/h
